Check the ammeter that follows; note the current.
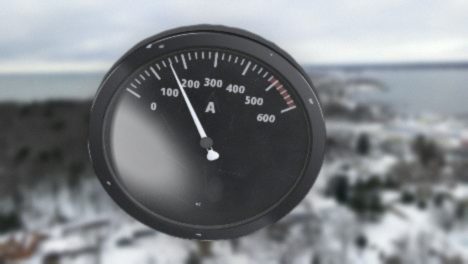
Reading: 160 A
